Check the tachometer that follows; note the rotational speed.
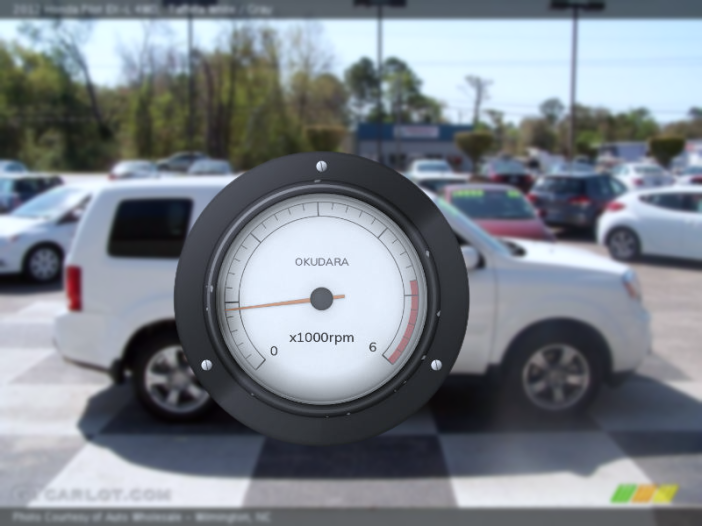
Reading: 900 rpm
